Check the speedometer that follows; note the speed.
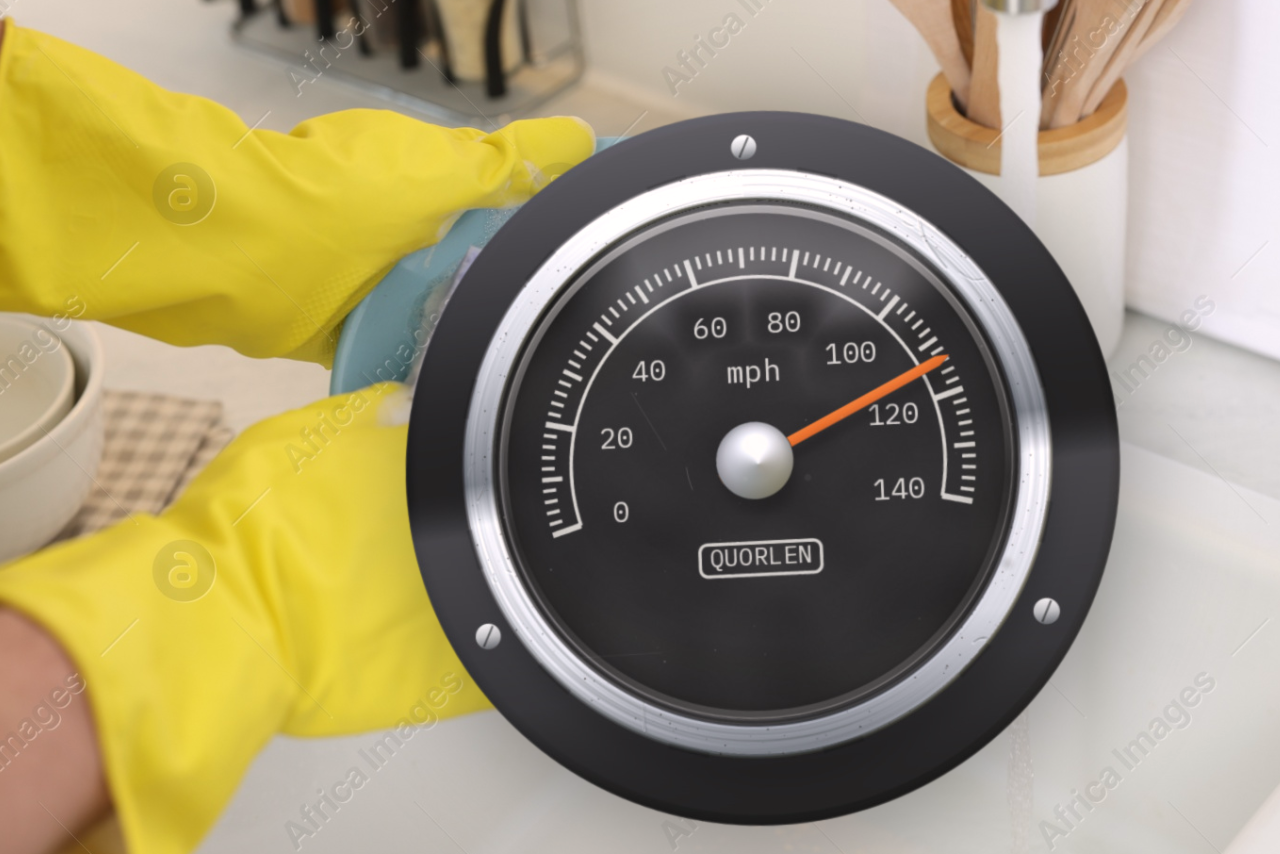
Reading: 114 mph
